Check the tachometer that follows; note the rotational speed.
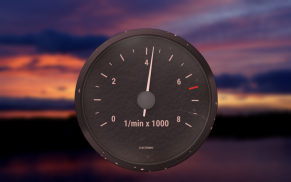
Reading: 4250 rpm
